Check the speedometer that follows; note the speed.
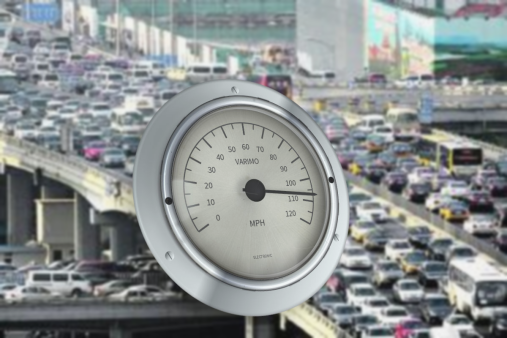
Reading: 107.5 mph
